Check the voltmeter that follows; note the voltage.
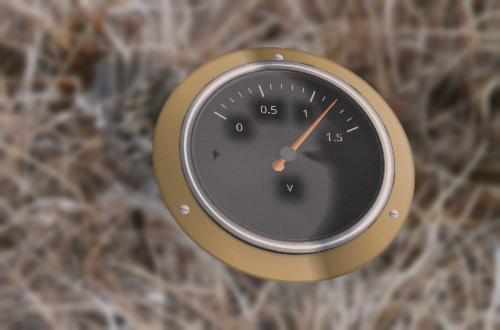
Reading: 1.2 V
